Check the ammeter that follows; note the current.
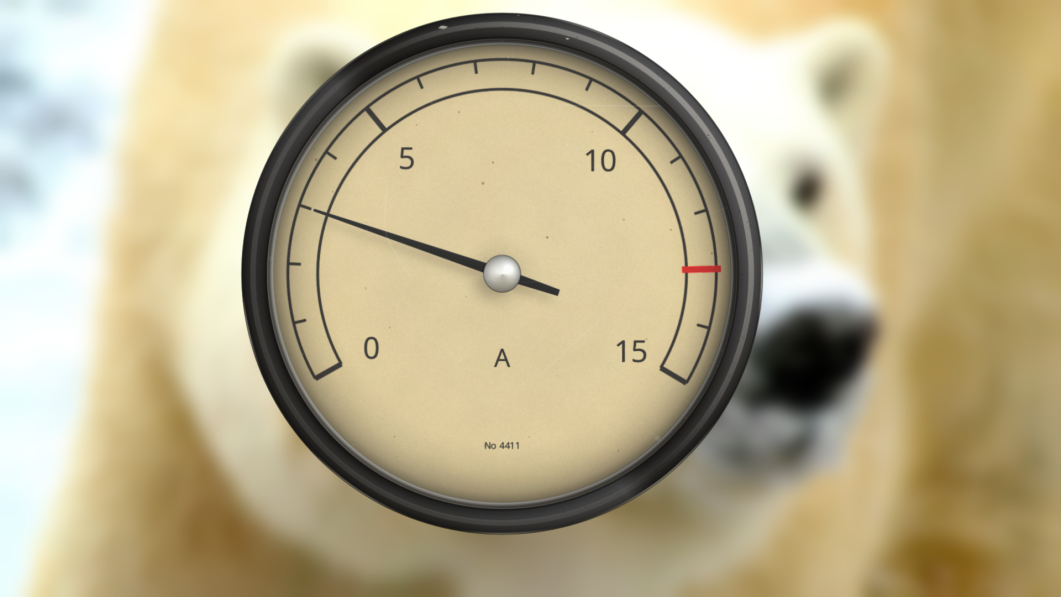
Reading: 3 A
